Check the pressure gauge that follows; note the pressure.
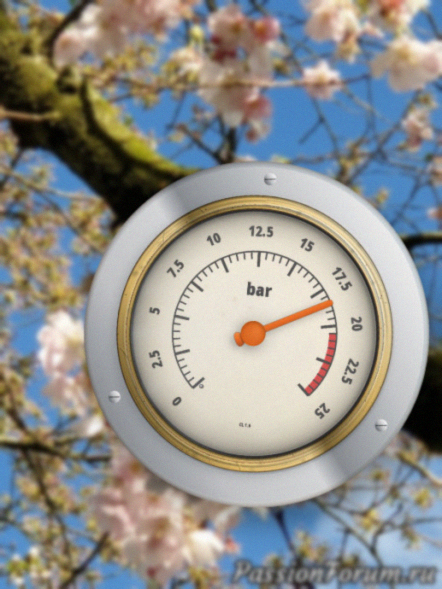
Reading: 18.5 bar
